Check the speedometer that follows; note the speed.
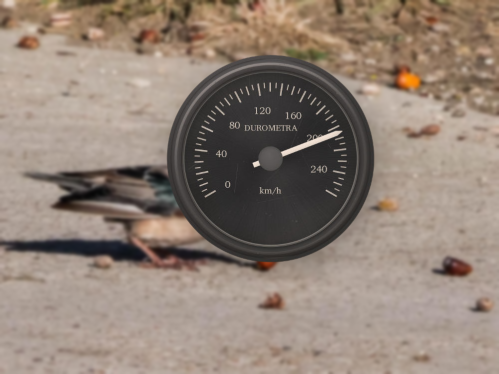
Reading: 205 km/h
